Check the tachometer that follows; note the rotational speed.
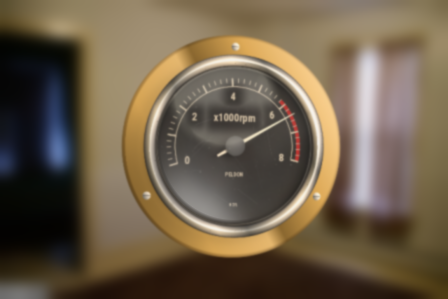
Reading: 6400 rpm
